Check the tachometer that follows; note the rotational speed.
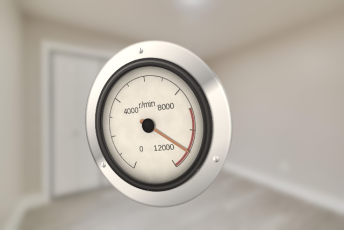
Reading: 11000 rpm
